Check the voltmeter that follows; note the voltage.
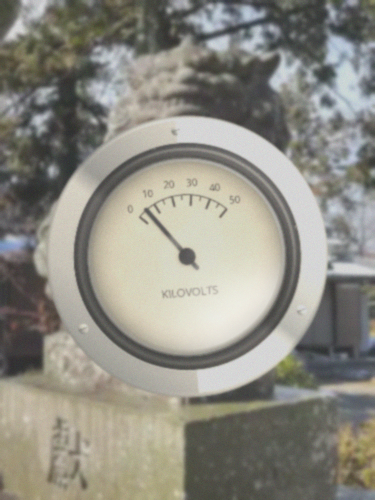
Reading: 5 kV
